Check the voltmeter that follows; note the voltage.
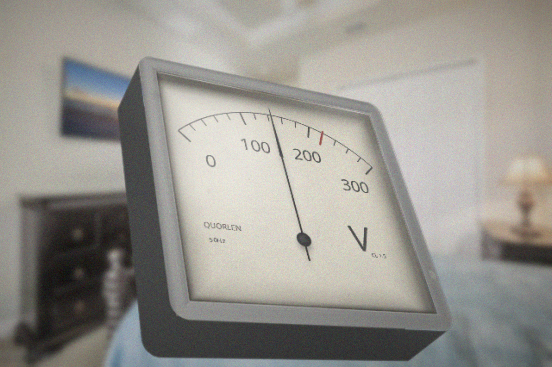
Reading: 140 V
